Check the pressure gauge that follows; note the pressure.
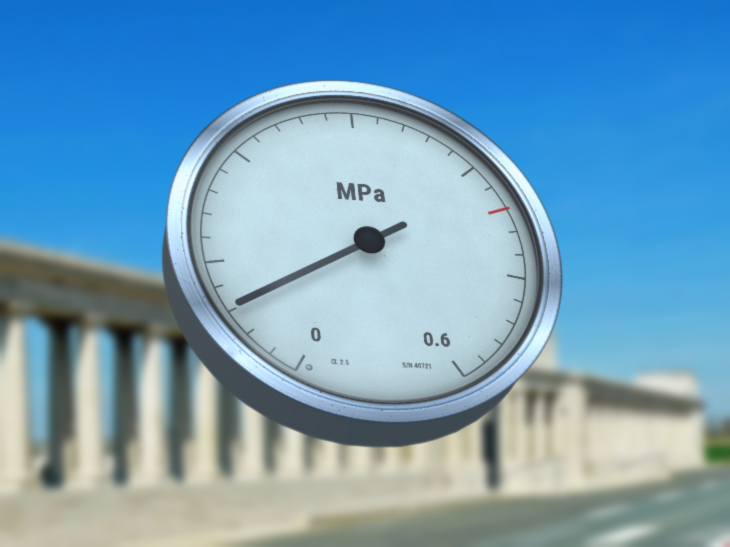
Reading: 0.06 MPa
